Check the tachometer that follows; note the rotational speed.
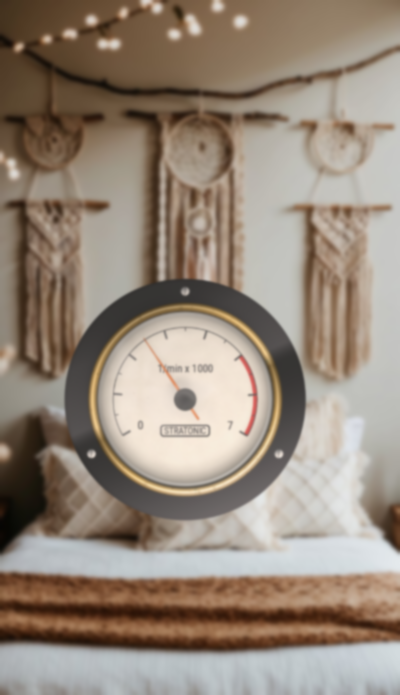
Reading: 2500 rpm
